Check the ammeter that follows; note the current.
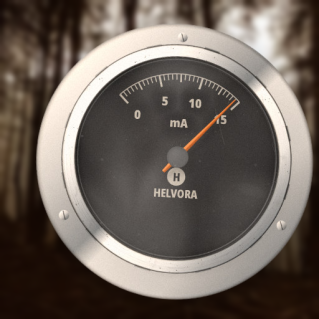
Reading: 14.5 mA
